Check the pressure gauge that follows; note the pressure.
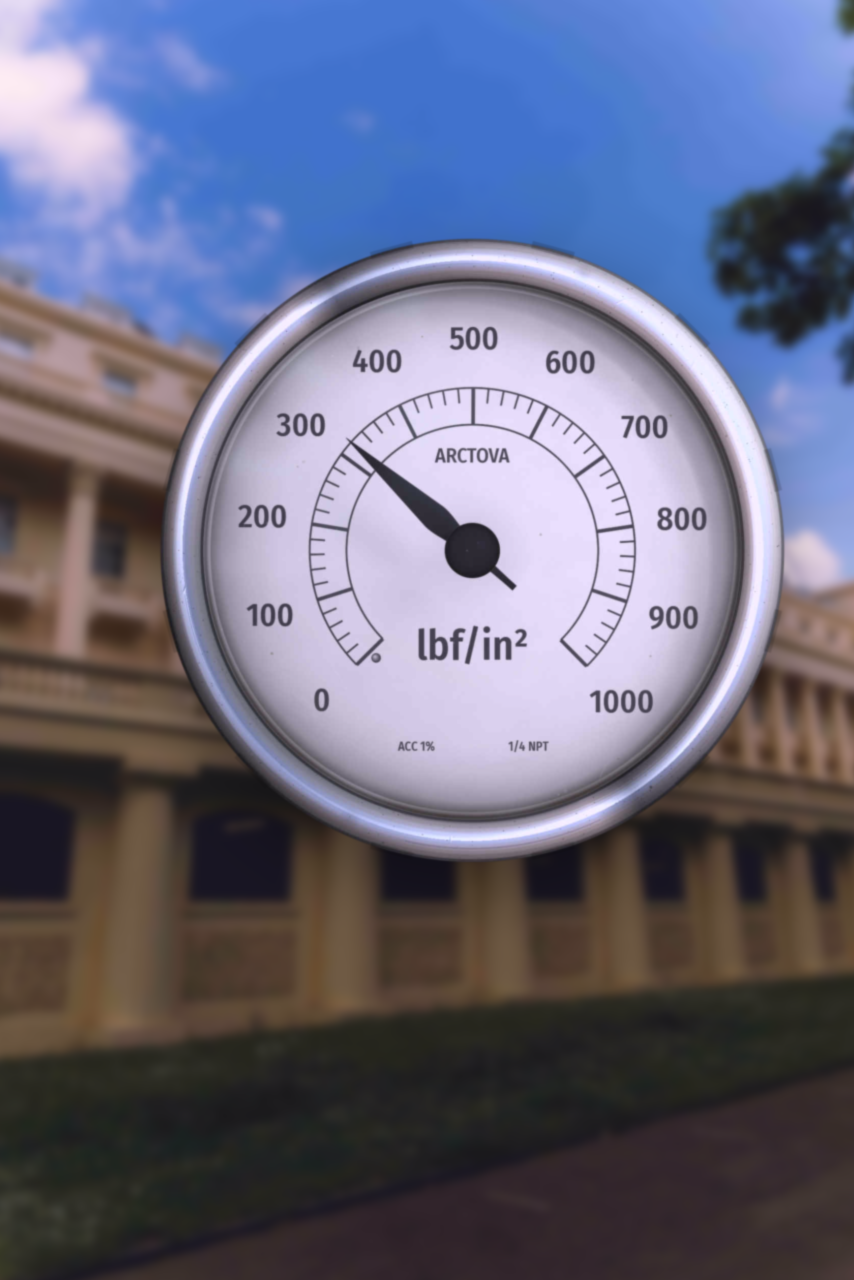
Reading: 320 psi
